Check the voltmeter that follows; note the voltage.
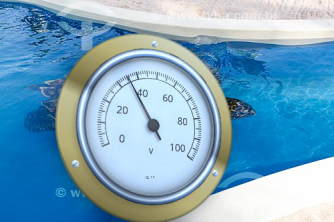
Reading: 35 V
